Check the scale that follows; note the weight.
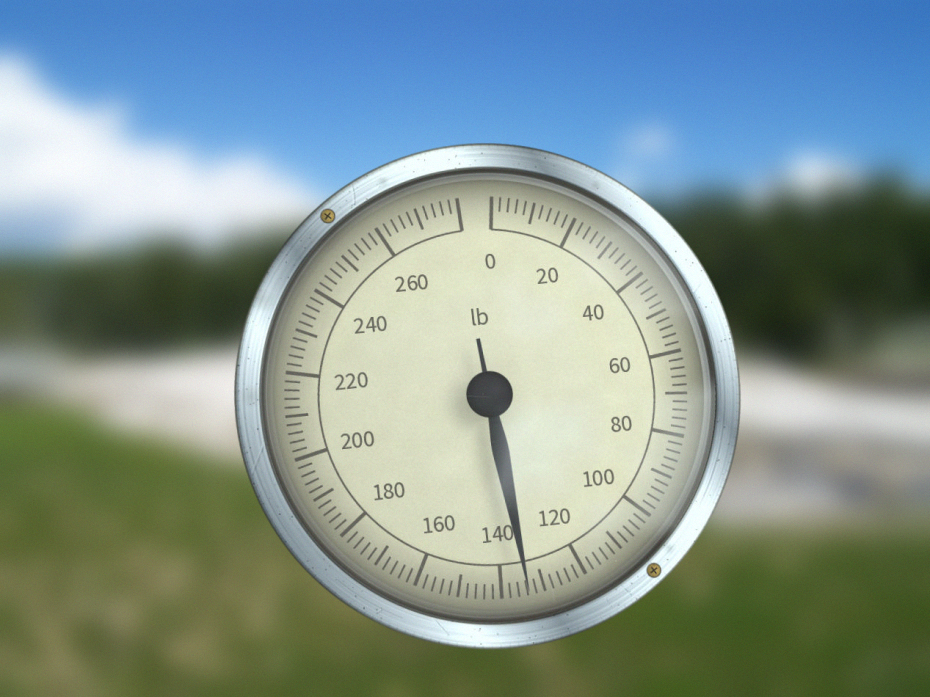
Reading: 134 lb
